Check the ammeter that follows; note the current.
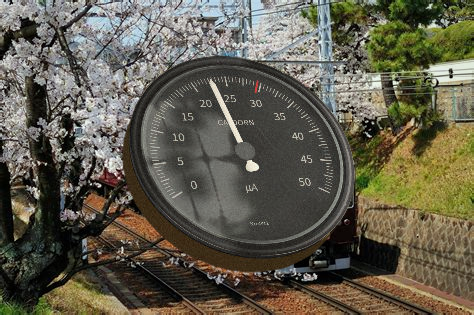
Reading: 22.5 µA
